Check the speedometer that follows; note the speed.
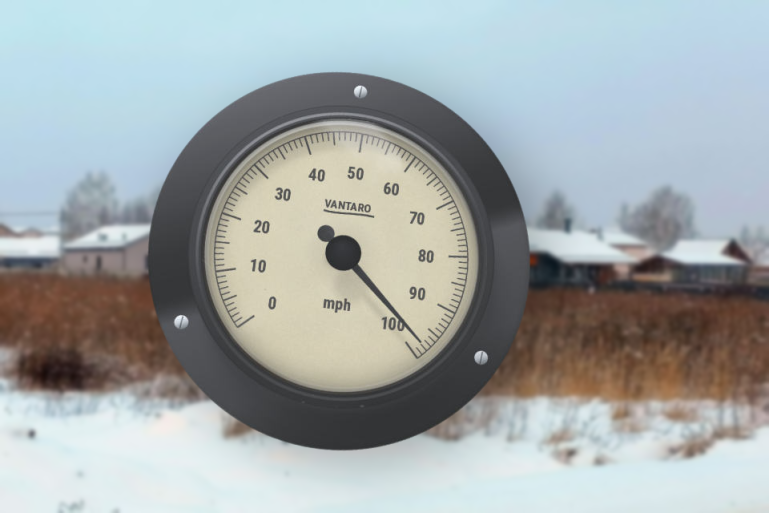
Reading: 98 mph
